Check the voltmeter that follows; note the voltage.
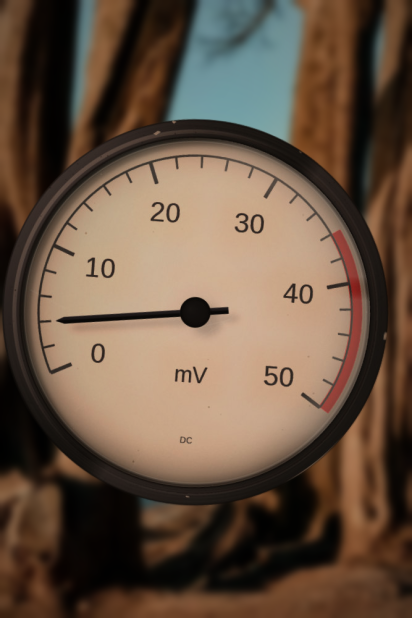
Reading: 4 mV
